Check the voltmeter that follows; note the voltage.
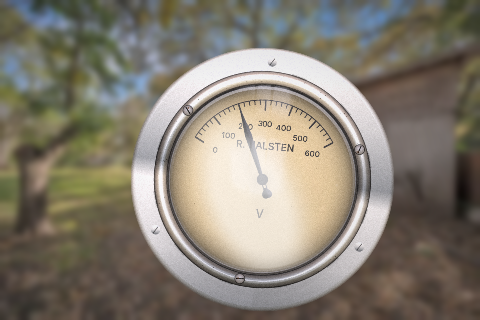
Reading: 200 V
